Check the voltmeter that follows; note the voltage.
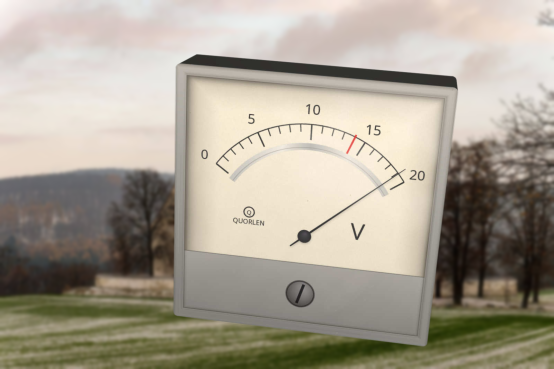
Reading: 19 V
